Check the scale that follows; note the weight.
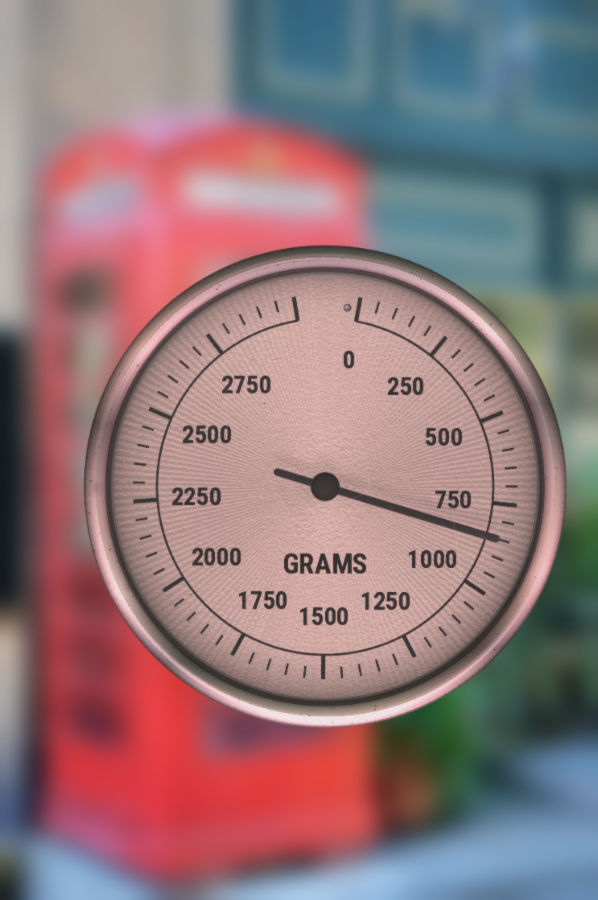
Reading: 850 g
